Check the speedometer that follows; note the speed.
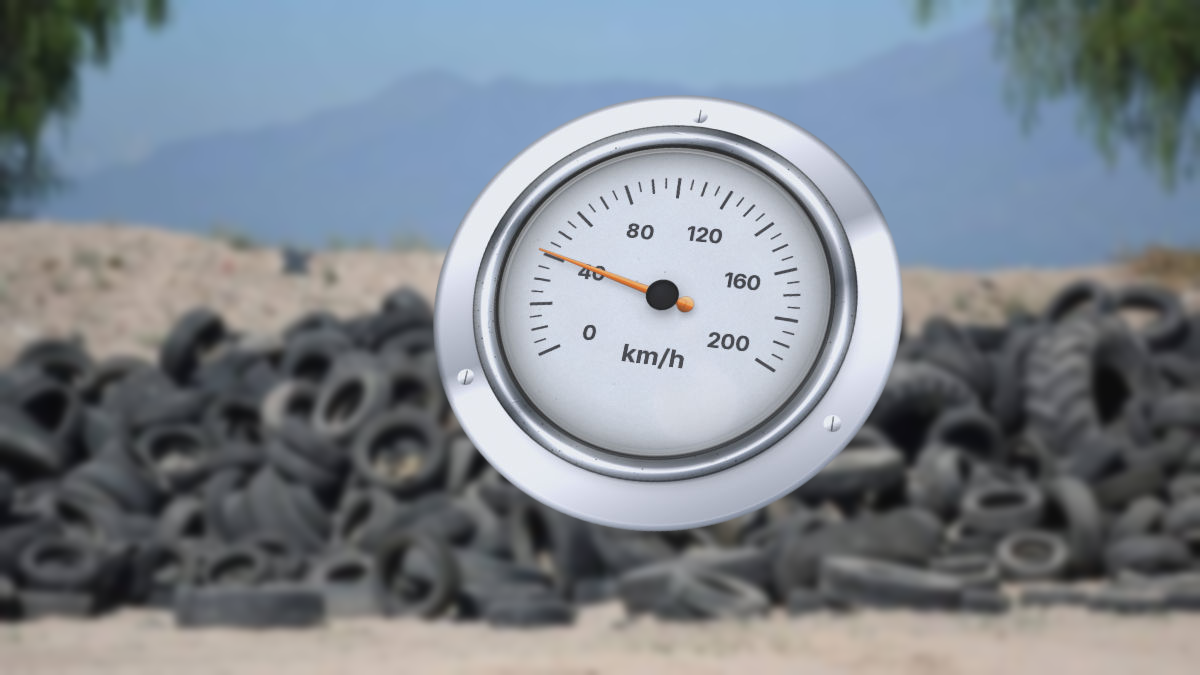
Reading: 40 km/h
